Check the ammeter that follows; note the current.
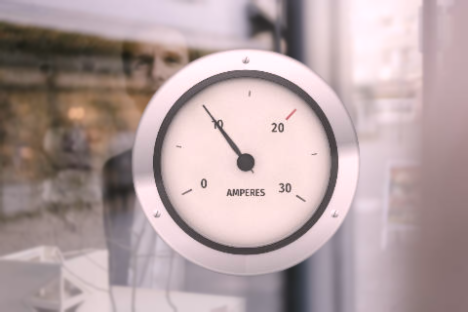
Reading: 10 A
